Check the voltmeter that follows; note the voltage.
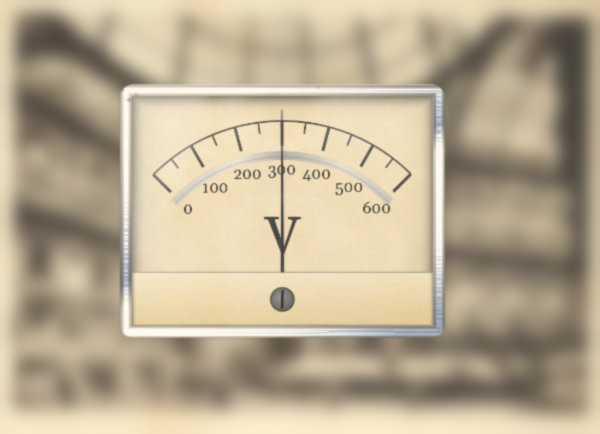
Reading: 300 V
